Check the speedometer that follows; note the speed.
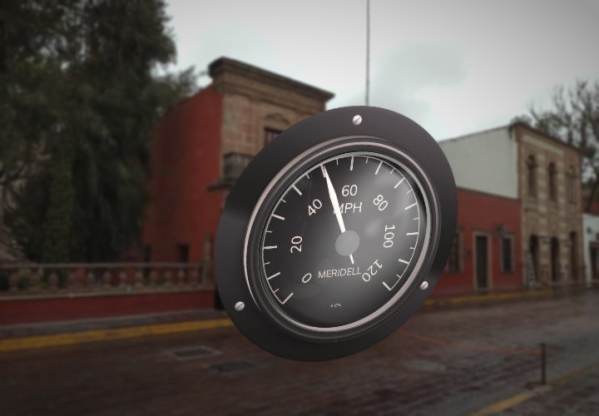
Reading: 50 mph
